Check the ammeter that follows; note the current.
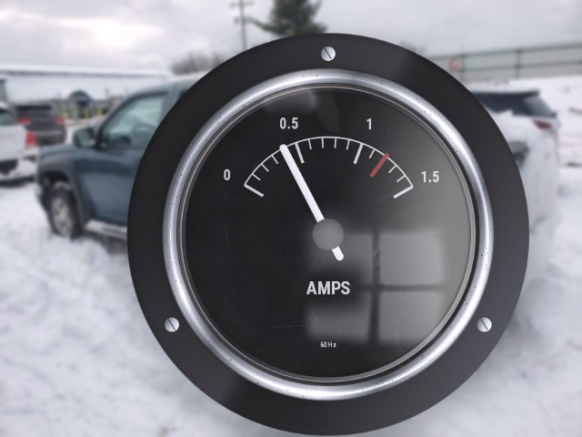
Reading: 0.4 A
